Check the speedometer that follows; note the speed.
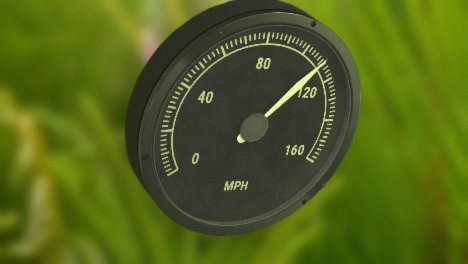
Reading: 110 mph
